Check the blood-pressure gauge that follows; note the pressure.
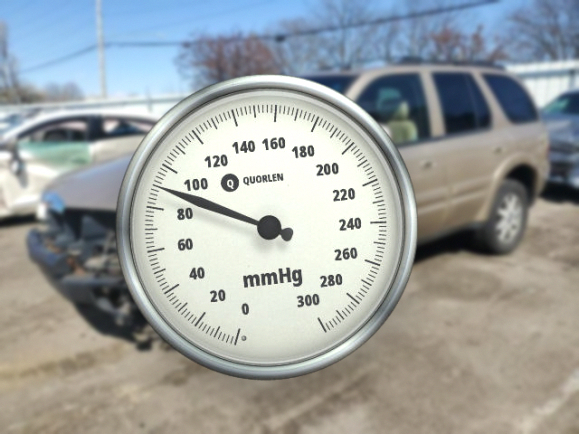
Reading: 90 mmHg
